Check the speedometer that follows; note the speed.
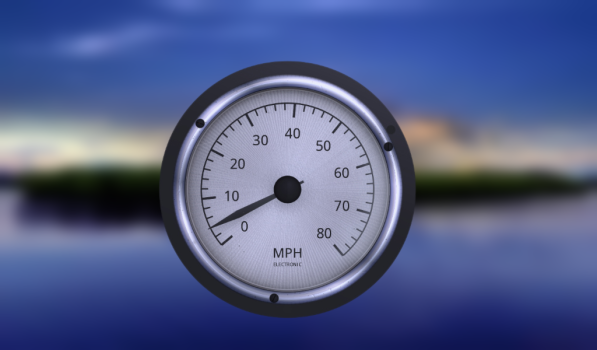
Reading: 4 mph
